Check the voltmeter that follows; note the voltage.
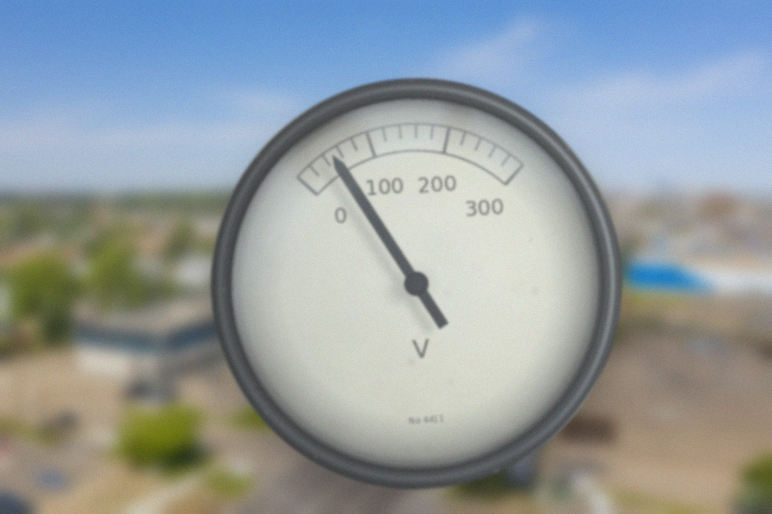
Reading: 50 V
